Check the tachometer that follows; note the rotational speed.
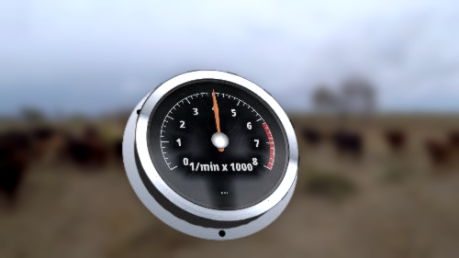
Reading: 4000 rpm
